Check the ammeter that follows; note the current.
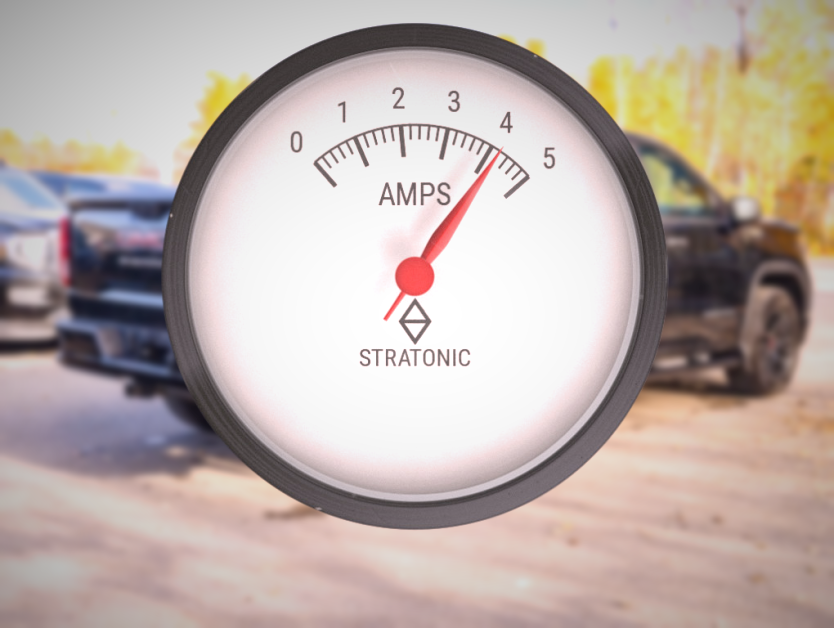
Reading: 4.2 A
